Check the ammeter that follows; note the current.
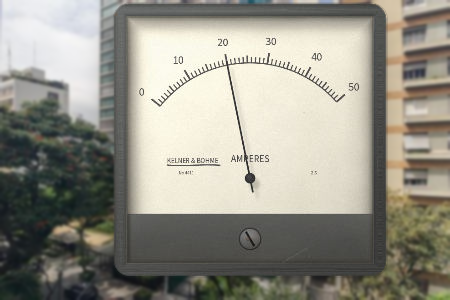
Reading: 20 A
